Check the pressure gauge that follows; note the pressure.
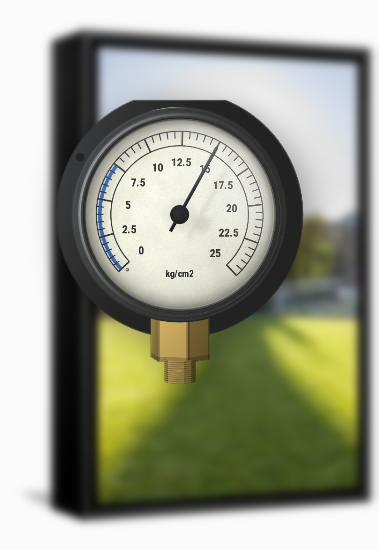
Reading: 15 kg/cm²
